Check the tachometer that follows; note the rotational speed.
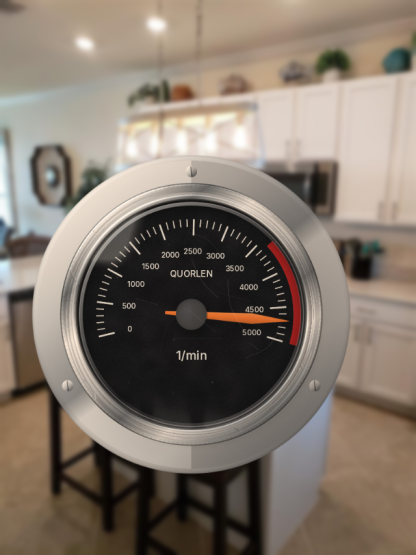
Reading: 4700 rpm
